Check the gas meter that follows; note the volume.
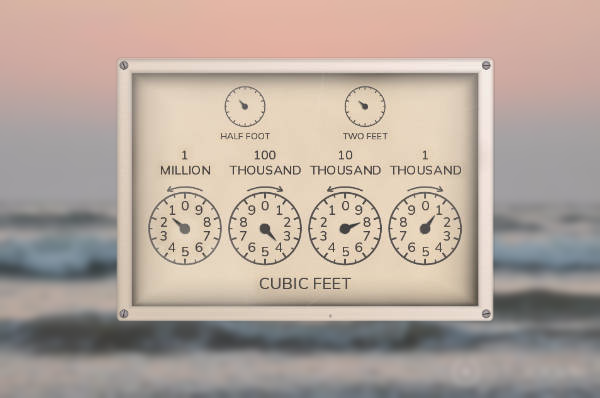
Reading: 138100 ft³
